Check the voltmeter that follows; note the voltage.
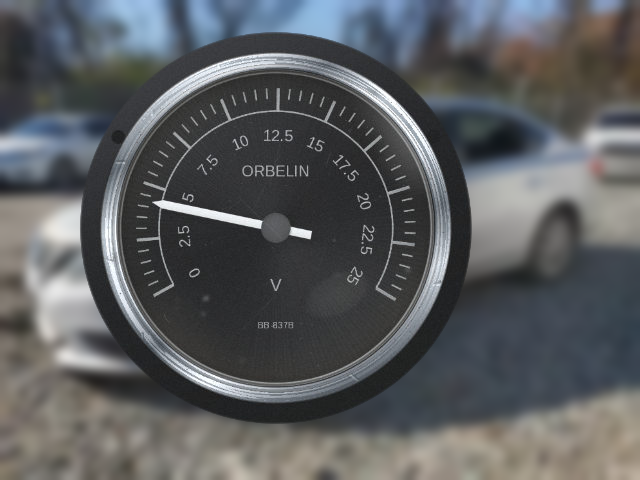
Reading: 4.25 V
